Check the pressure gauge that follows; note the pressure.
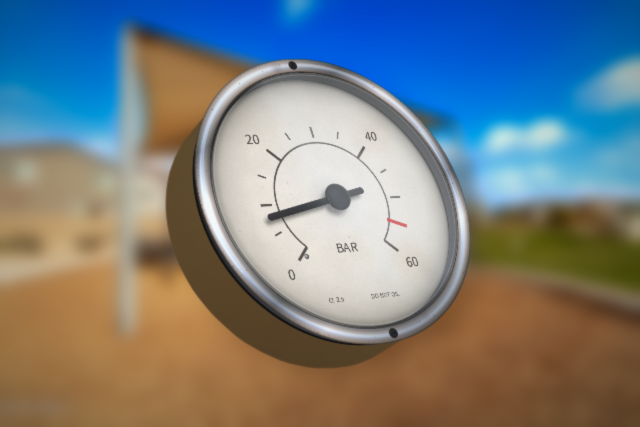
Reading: 7.5 bar
